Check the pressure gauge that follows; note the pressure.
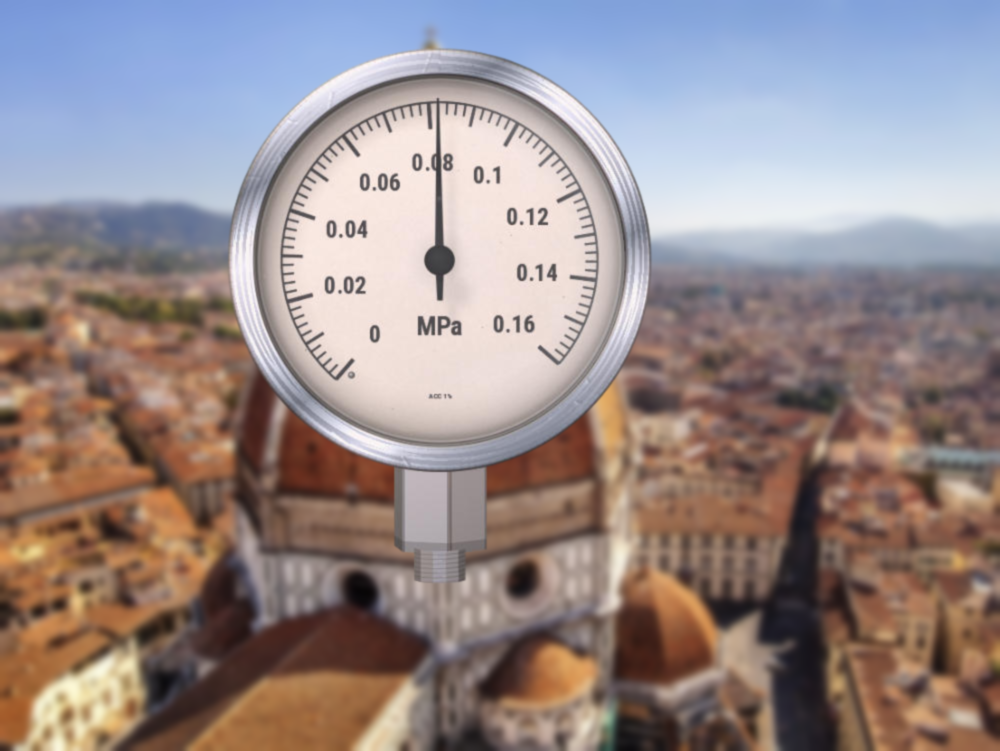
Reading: 0.082 MPa
